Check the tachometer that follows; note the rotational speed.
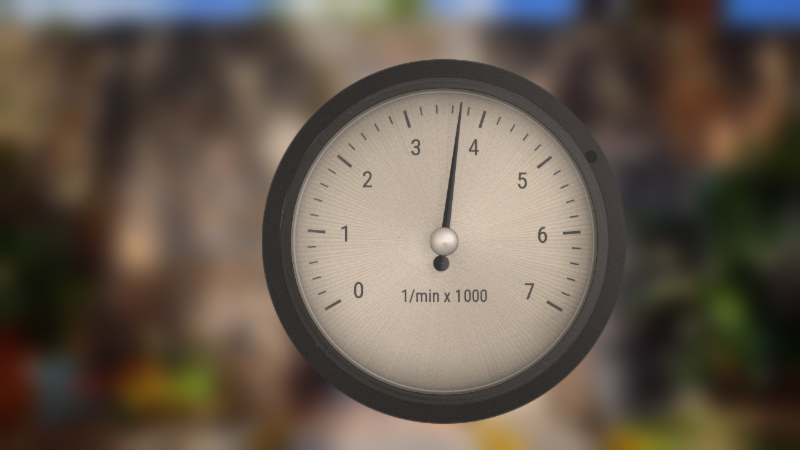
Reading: 3700 rpm
